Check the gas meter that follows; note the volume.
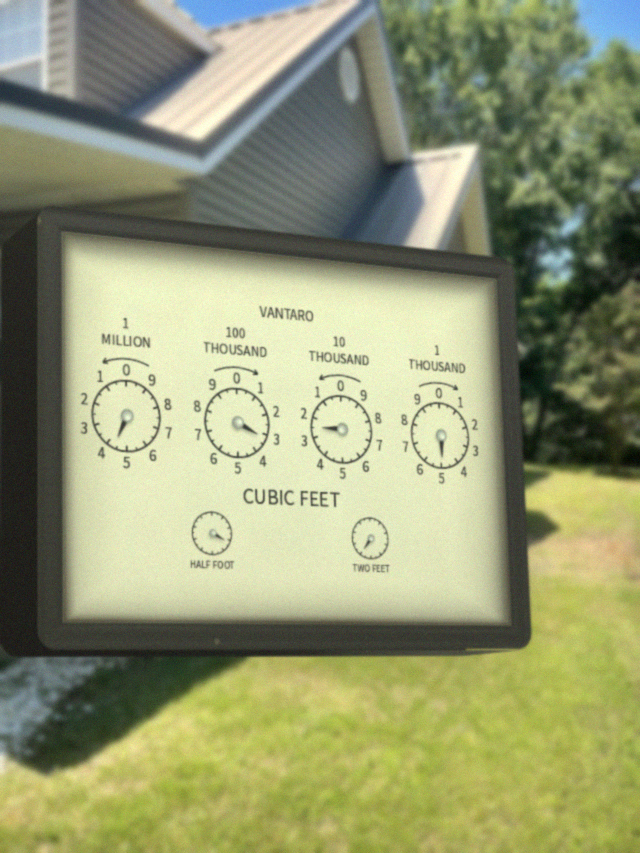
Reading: 432500 ft³
